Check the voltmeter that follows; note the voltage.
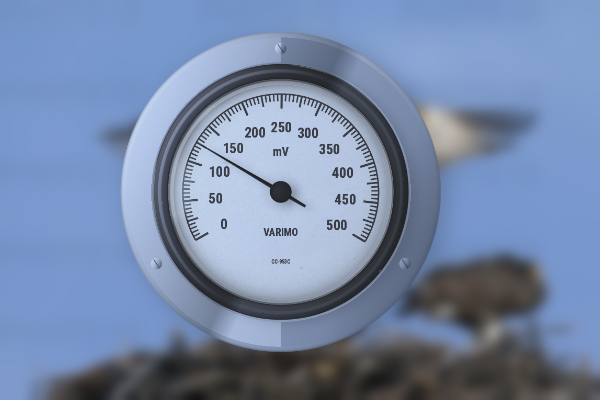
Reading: 125 mV
